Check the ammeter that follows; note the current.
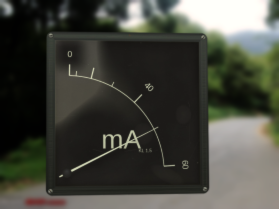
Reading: 50 mA
